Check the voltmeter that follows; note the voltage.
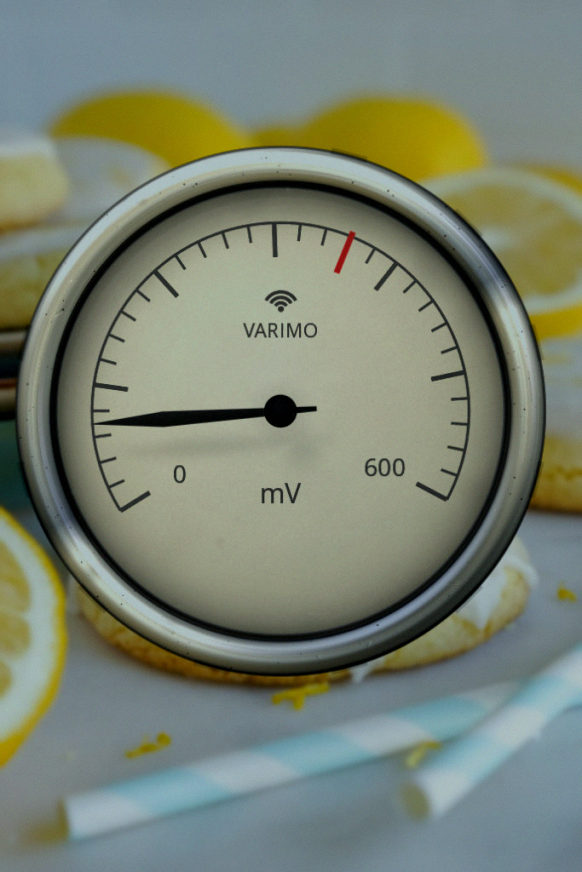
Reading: 70 mV
